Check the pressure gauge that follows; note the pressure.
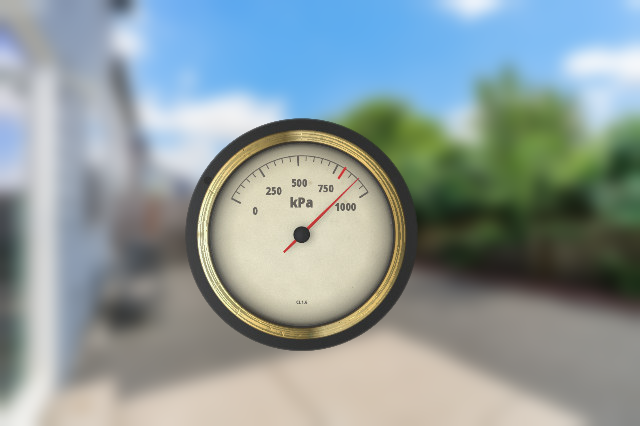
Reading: 900 kPa
